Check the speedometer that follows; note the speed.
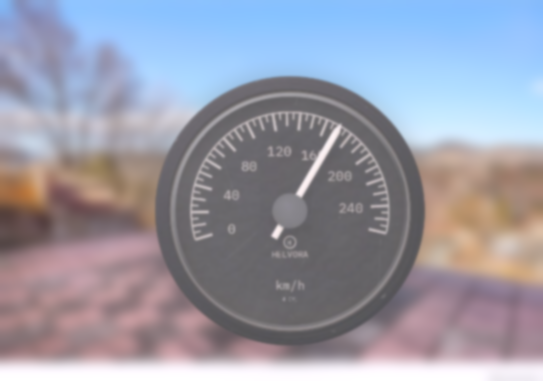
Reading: 170 km/h
